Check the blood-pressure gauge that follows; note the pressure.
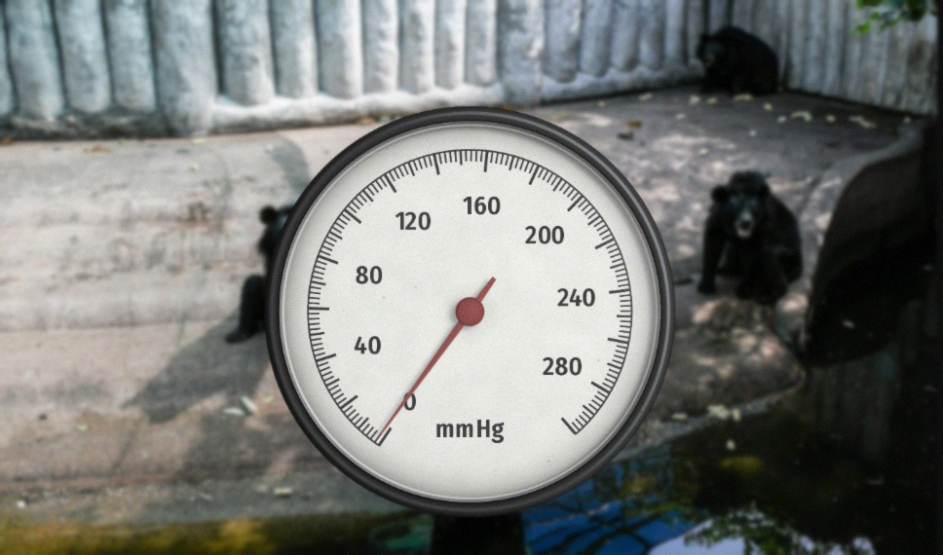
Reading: 2 mmHg
